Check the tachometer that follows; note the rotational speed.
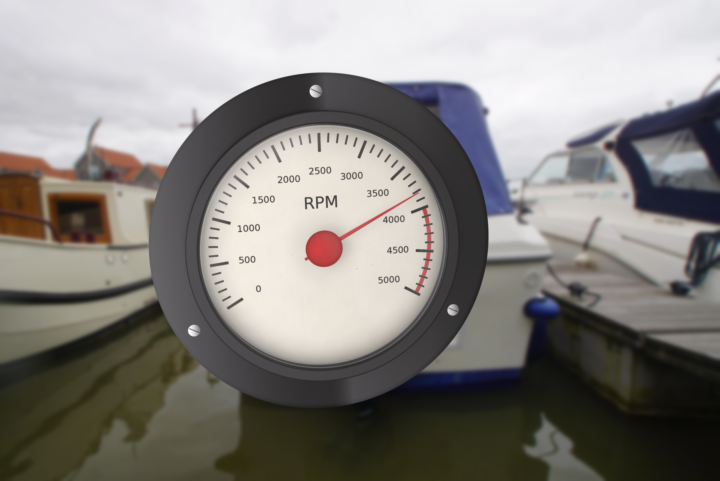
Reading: 3800 rpm
